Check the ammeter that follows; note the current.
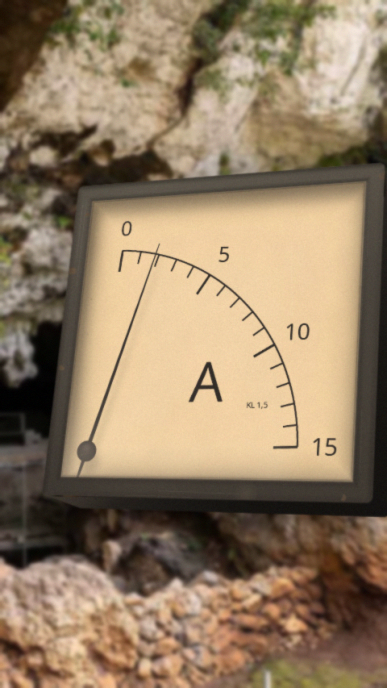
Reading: 2 A
